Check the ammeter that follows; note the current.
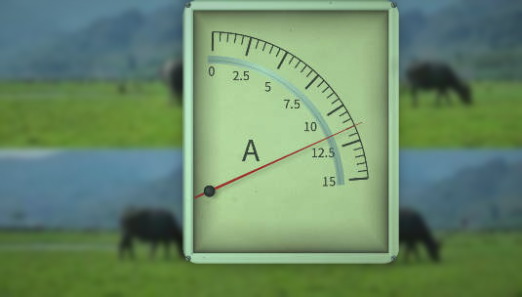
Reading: 11.5 A
